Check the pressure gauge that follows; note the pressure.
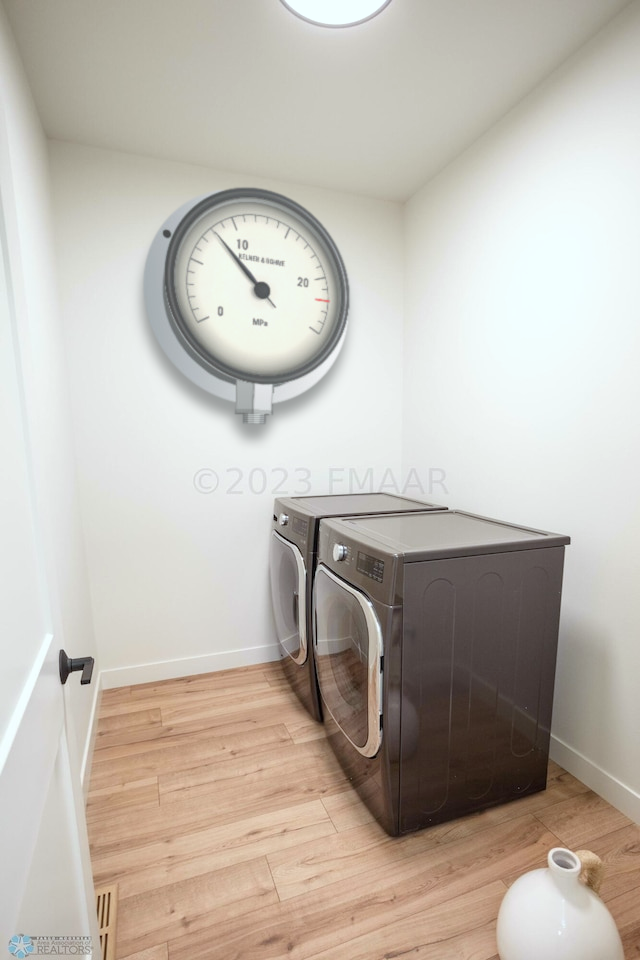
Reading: 8 MPa
